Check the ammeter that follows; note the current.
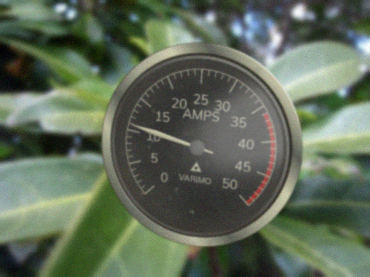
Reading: 11 A
